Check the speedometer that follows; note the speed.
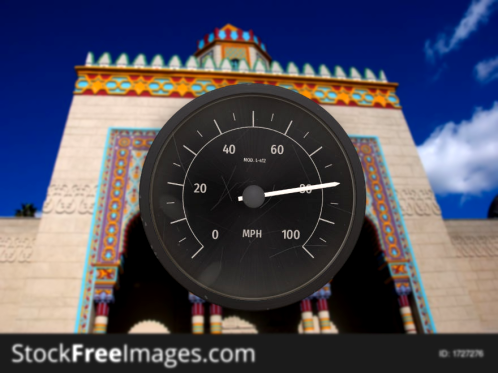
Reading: 80 mph
